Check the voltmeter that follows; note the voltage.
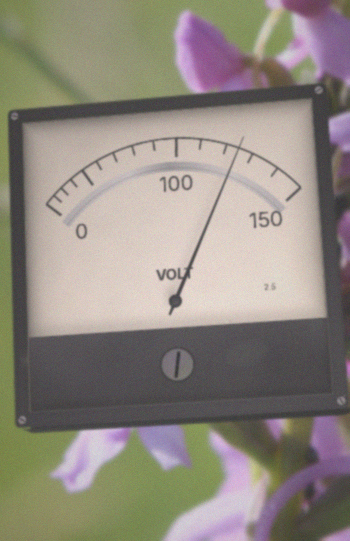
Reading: 125 V
